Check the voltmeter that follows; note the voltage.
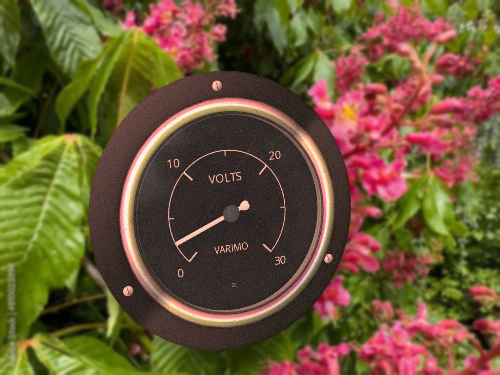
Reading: 2.5 V
